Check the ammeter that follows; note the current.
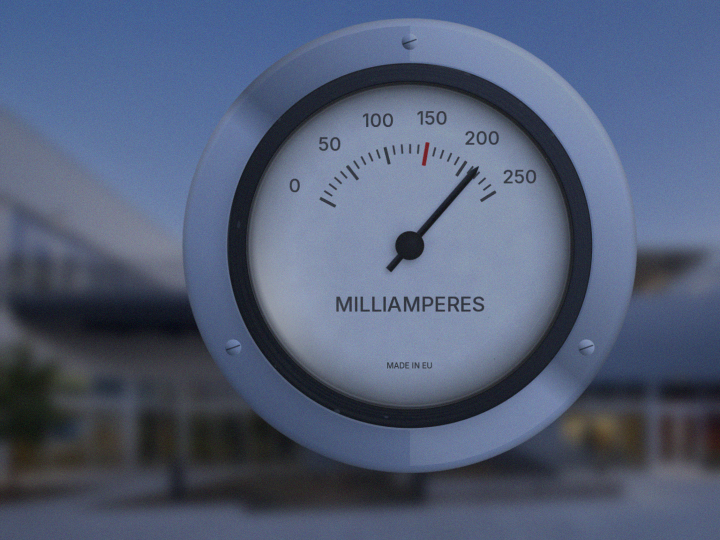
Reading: 215 mA
